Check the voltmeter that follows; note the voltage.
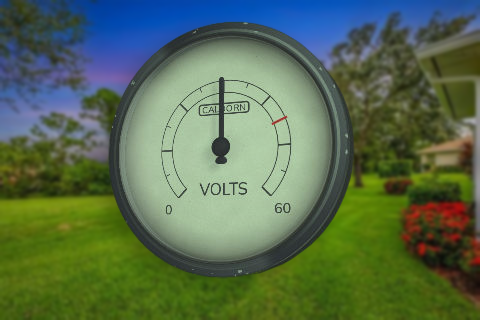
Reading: 30 V
